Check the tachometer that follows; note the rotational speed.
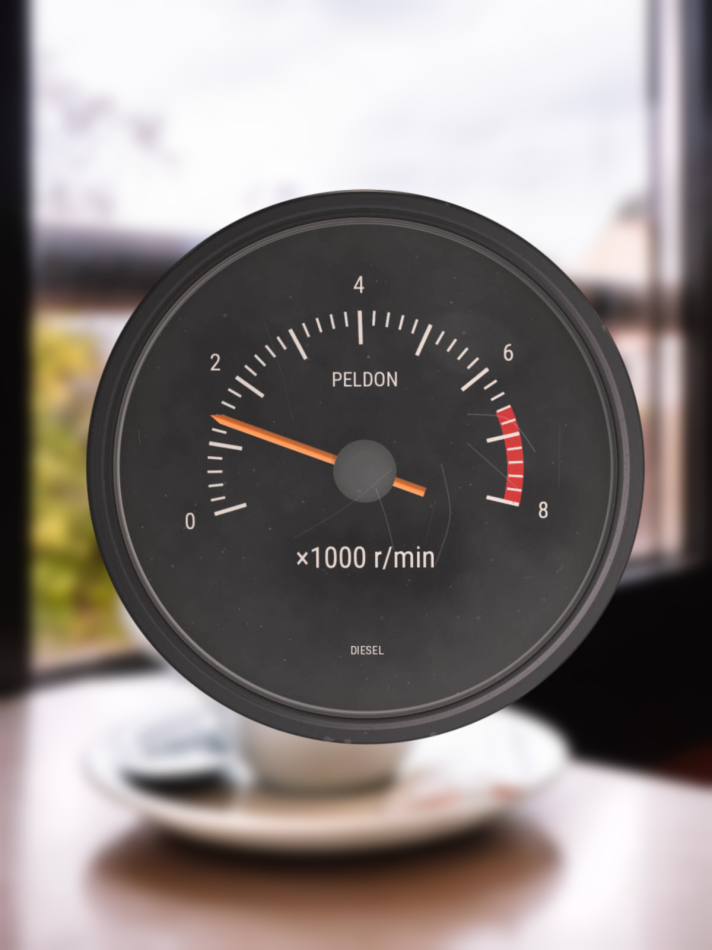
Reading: 1400 rpm
